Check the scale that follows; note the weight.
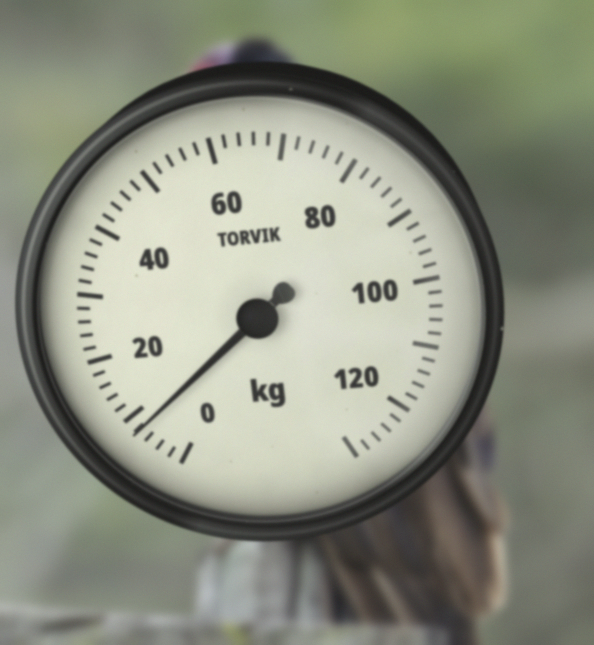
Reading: 8 kg
